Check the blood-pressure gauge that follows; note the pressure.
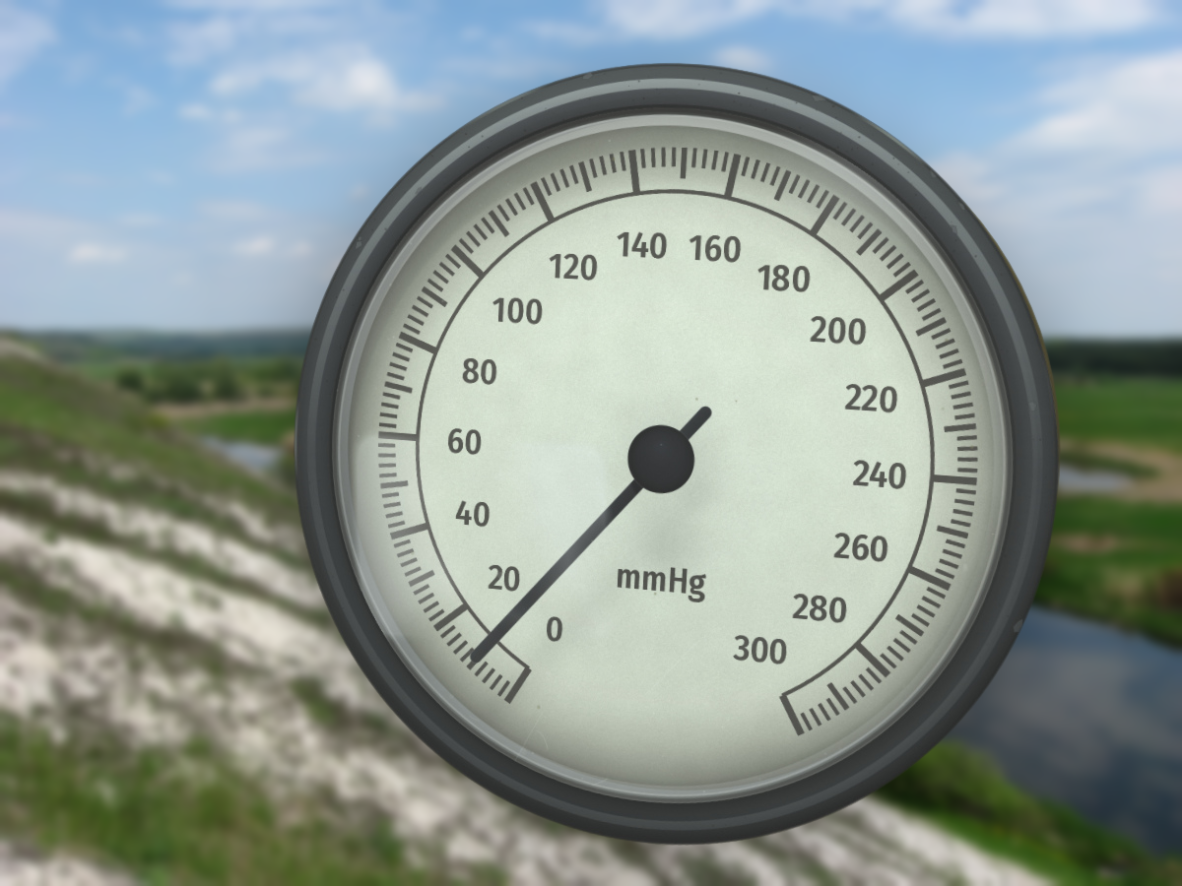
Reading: 10 mmHg
